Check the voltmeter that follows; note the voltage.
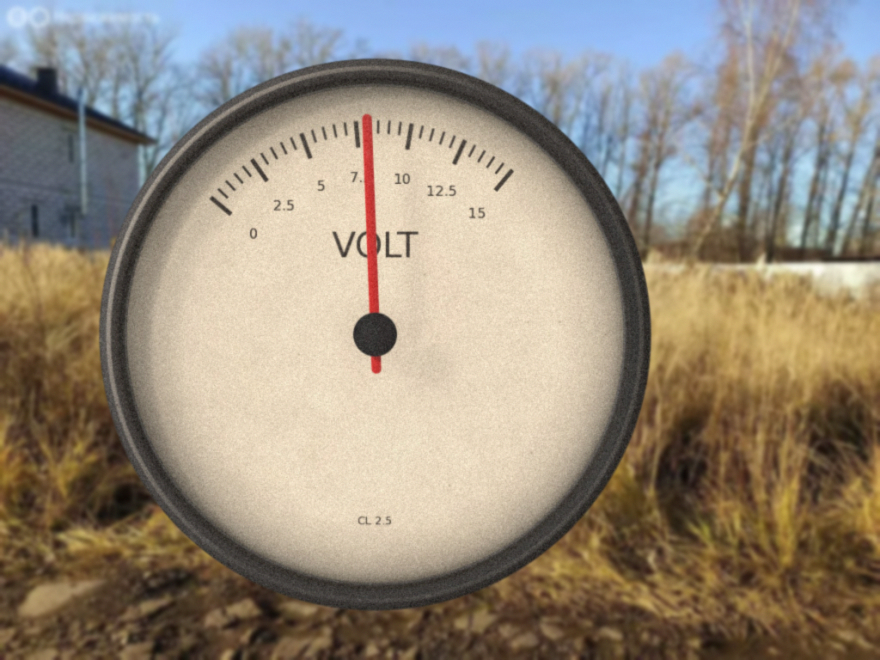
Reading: 8 V
